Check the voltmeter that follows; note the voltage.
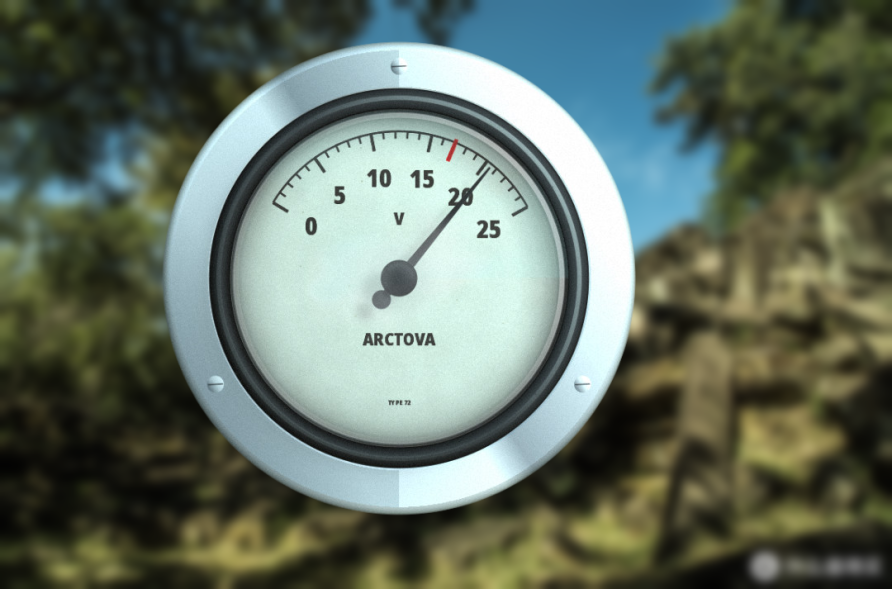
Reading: 20.5 V
